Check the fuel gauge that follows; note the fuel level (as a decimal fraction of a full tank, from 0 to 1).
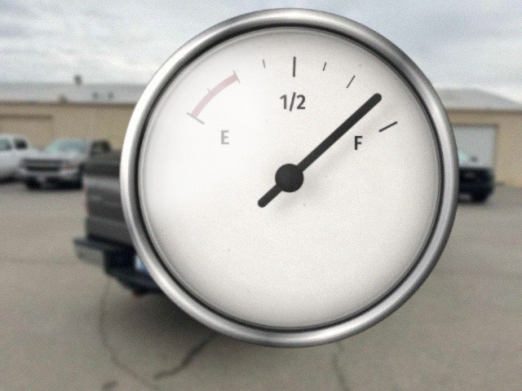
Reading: 0.875
